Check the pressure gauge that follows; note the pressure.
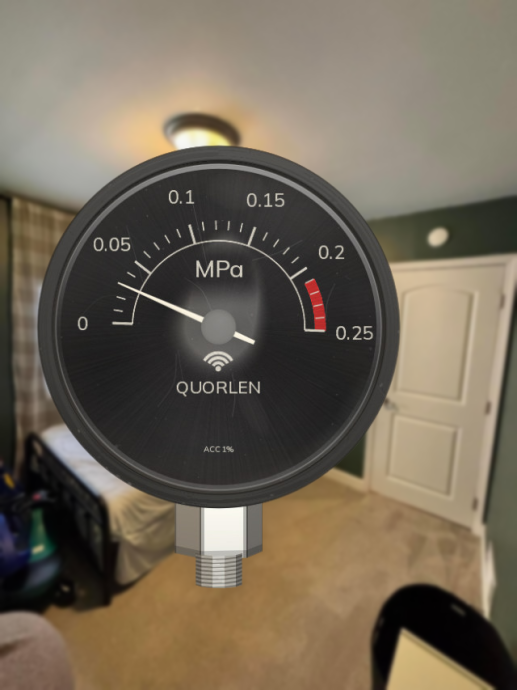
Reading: 0.03 MPa
